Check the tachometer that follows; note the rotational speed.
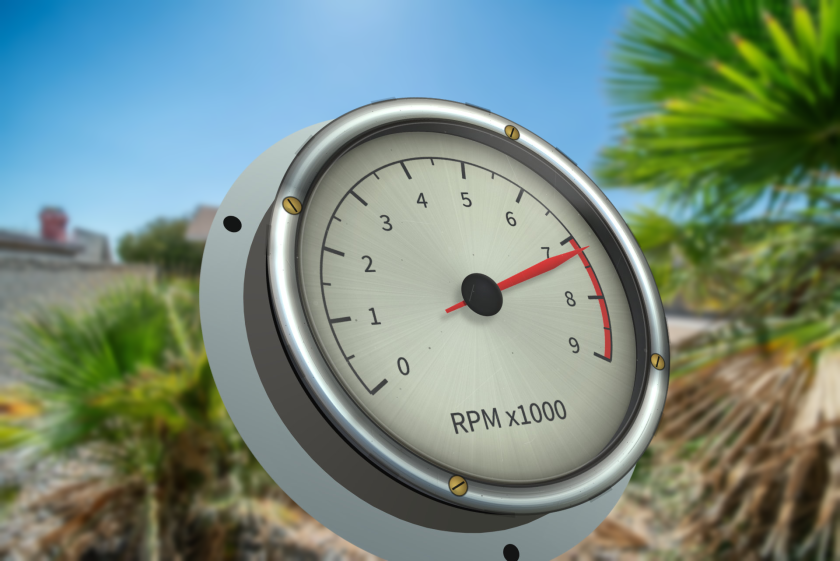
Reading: 7250 rpm
